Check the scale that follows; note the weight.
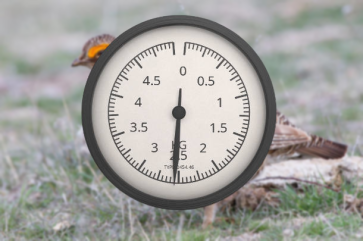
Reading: 2.55 kg
